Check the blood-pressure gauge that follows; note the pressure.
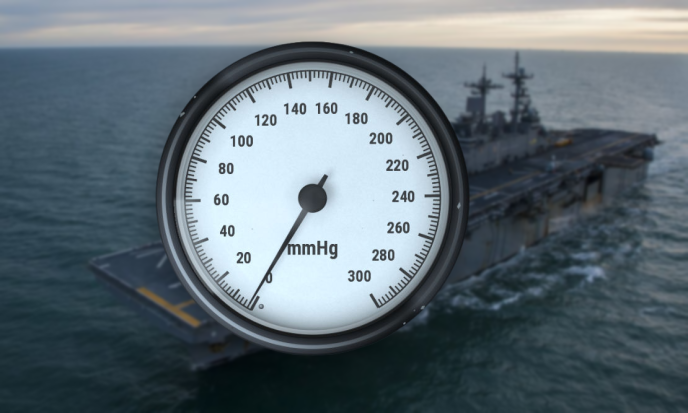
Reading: 2 mmHg
